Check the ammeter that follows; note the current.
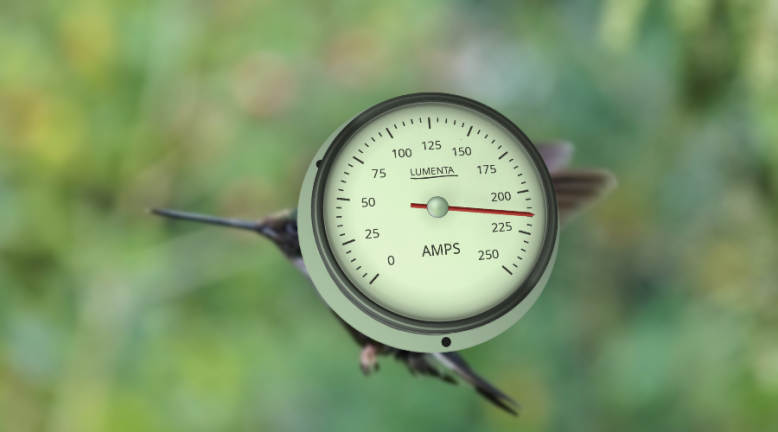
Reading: 215 A
